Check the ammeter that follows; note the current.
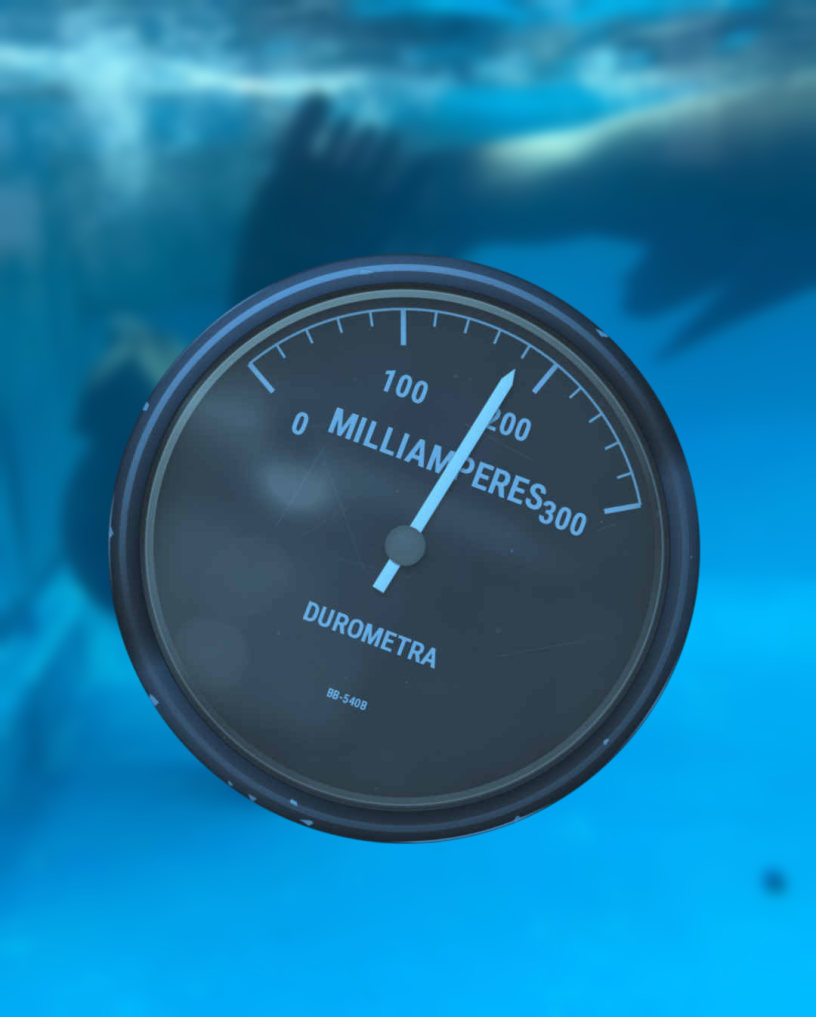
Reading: 180 mA
